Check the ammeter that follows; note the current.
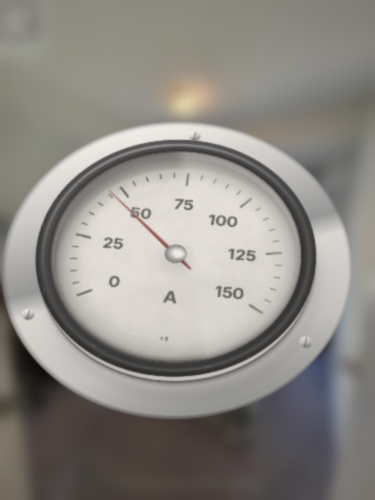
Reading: 45 A
